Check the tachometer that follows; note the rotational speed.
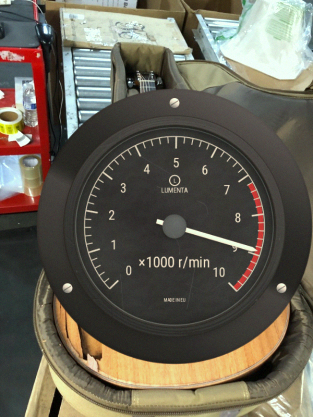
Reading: 8900 rpm
